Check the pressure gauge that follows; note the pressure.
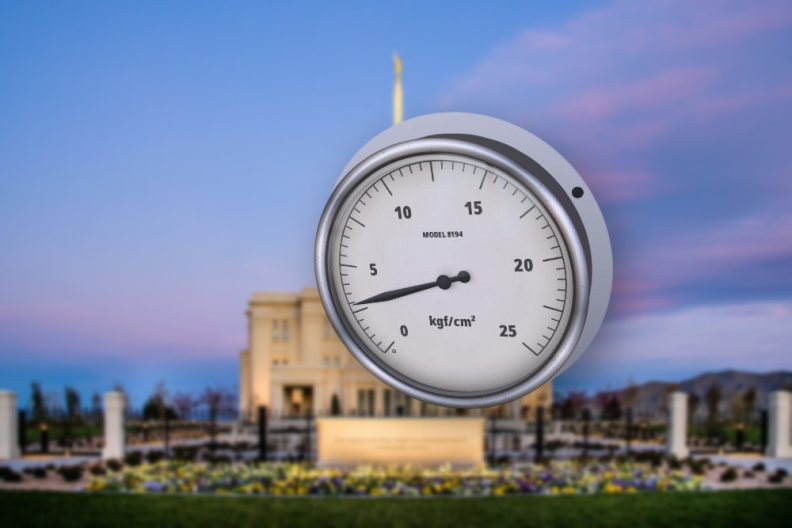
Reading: 3 kg/cm²
